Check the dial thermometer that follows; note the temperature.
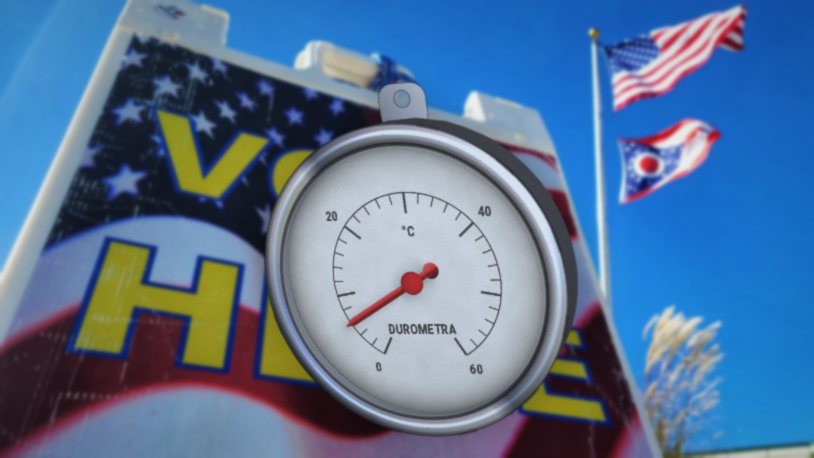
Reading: 6 °C
